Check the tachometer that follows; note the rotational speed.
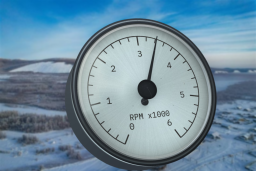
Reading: 3400 rpm
